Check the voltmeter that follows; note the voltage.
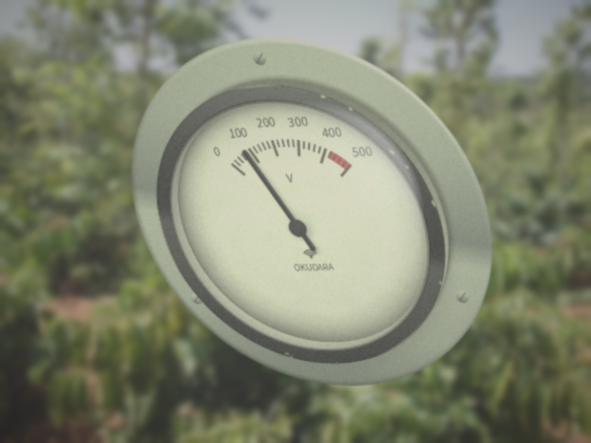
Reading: 100 V
